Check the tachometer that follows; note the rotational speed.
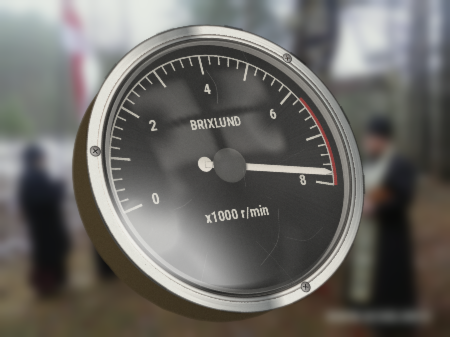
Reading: 7800 rpm
